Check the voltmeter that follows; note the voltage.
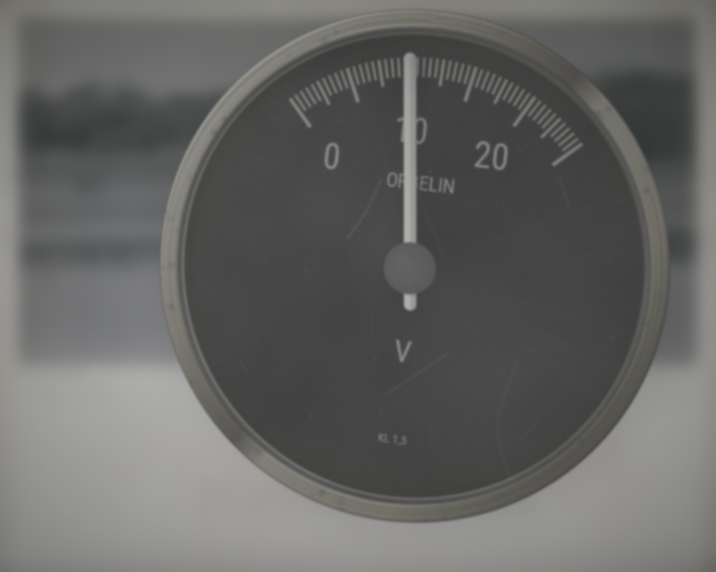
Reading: 10 V
